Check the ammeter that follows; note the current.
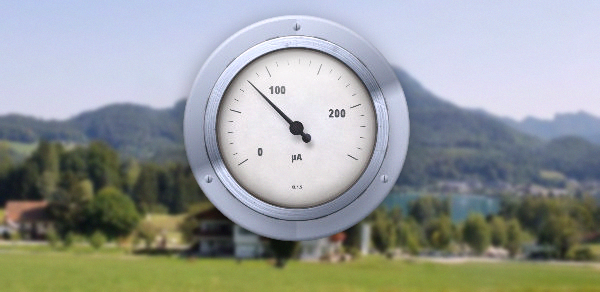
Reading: 80 µA
